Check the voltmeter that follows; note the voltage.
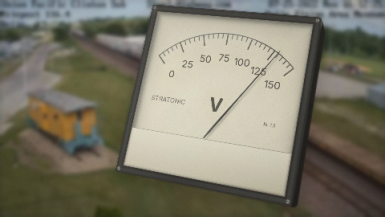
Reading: 130 V
